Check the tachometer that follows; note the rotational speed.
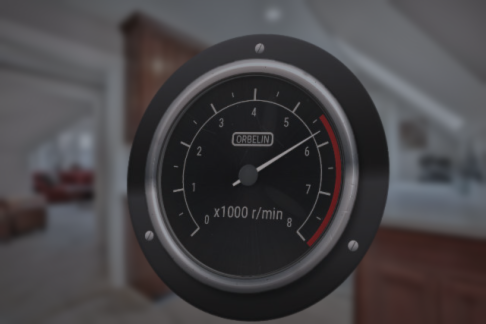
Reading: 5750 rpm
